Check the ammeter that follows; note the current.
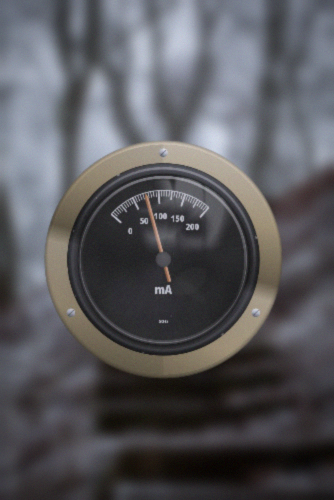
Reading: 75 mA
